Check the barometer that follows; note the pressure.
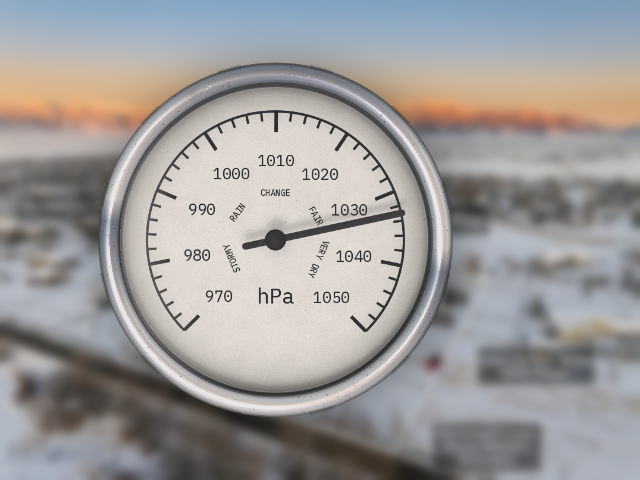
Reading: 1033 hPa
